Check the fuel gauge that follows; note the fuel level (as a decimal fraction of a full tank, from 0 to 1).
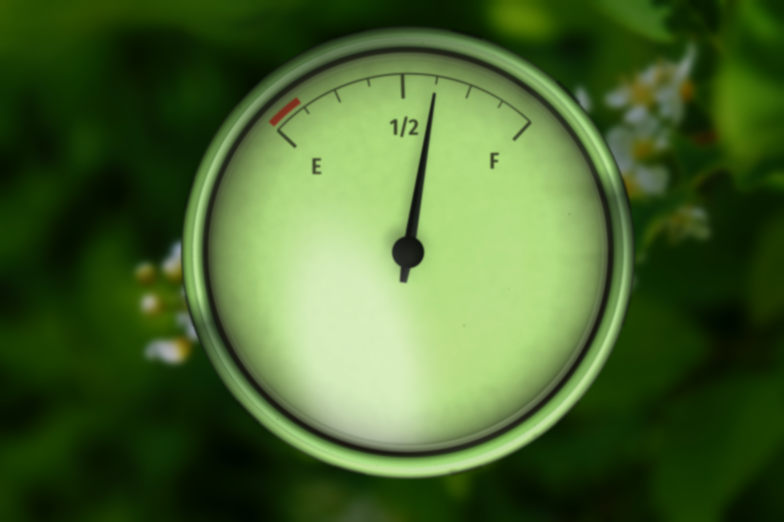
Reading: 0.625
